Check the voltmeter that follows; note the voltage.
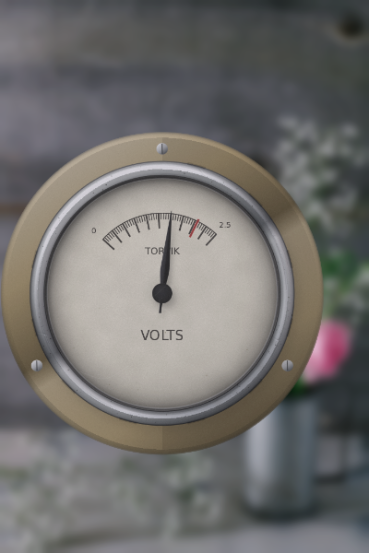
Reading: 1.5 V
